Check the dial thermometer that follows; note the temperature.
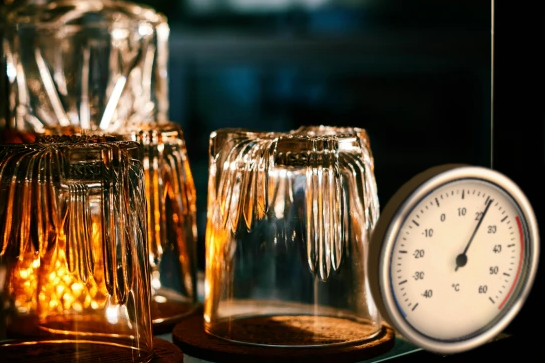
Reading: 20 °C
